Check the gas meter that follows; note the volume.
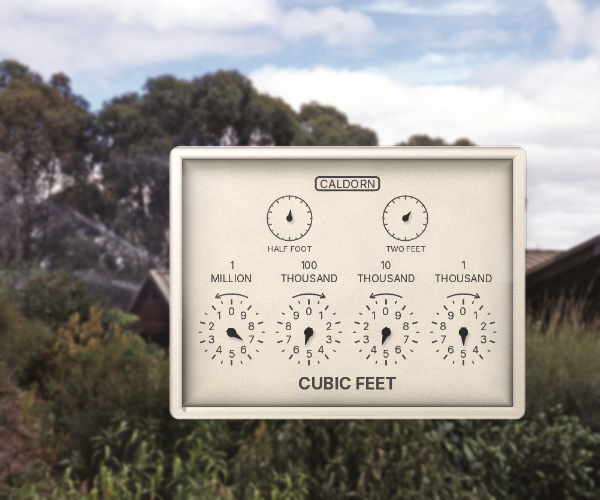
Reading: 654500 ft³
